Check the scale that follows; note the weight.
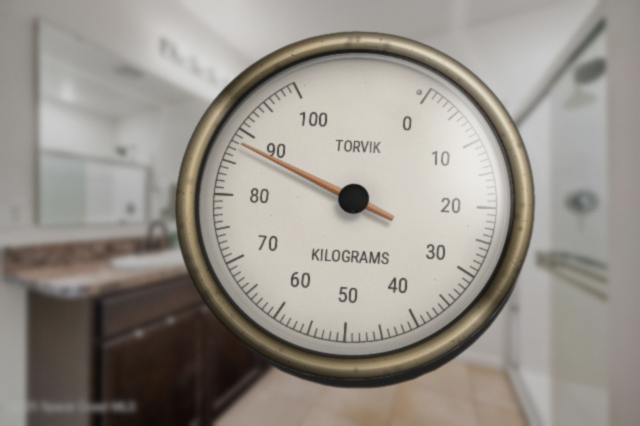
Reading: 88 kg
